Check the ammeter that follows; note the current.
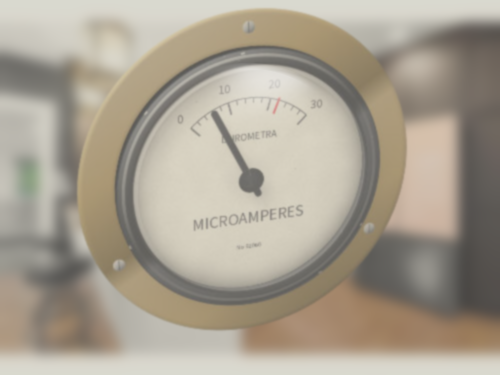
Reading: 6 µA
